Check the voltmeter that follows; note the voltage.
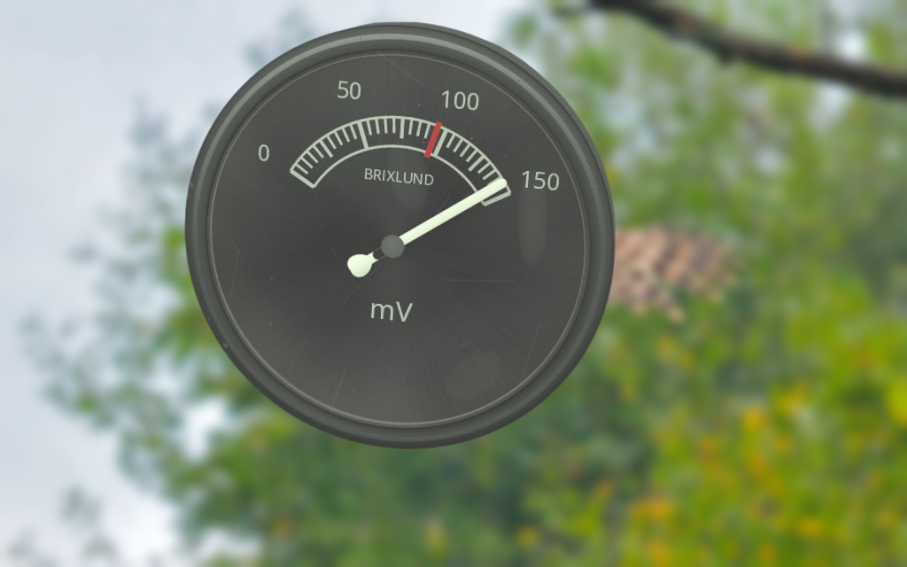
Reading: 142.5 mV
